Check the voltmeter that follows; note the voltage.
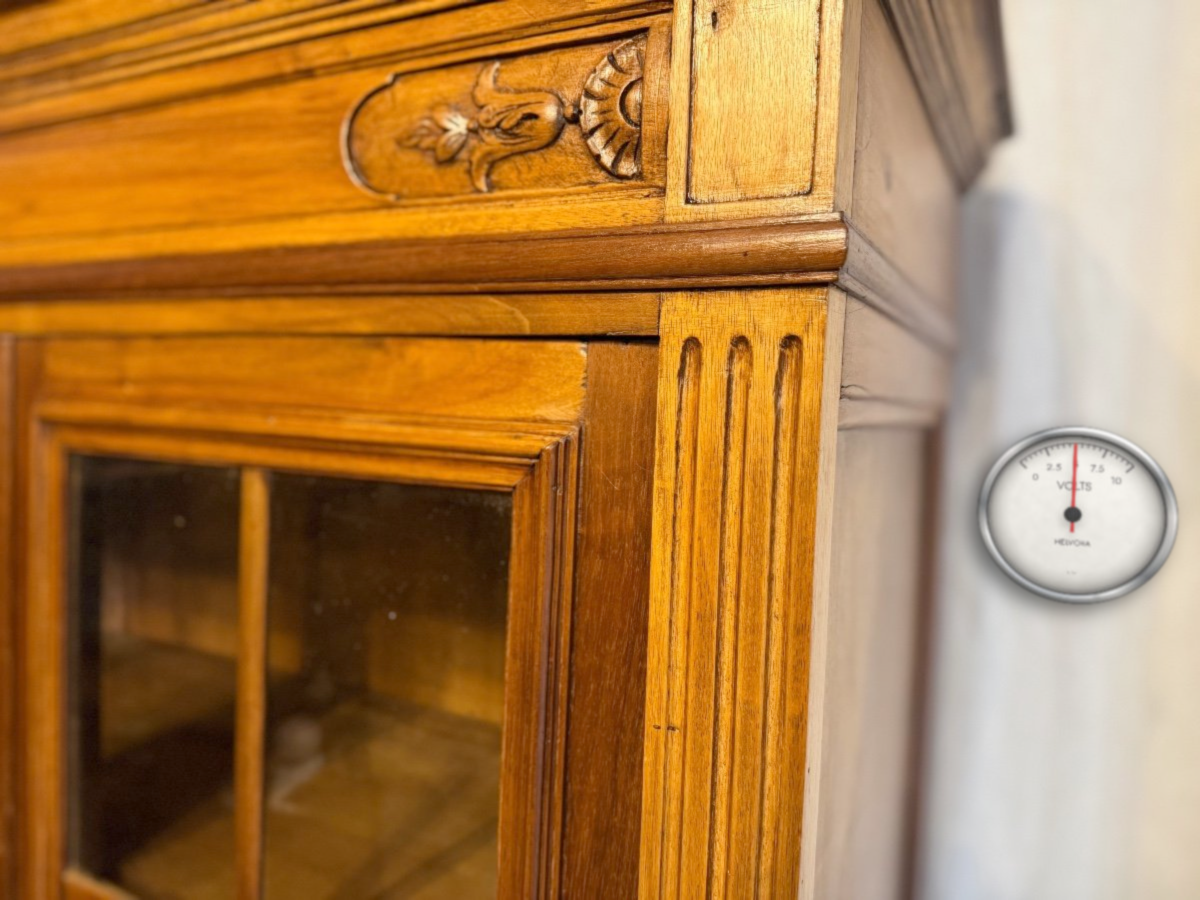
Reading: 5 V
